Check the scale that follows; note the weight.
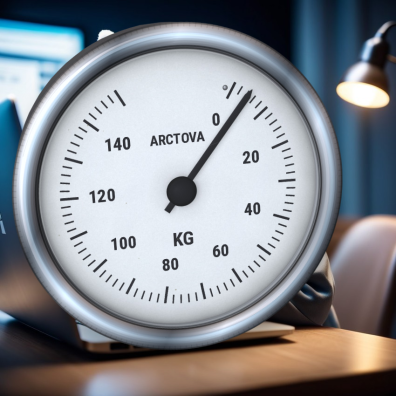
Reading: 4 kg
